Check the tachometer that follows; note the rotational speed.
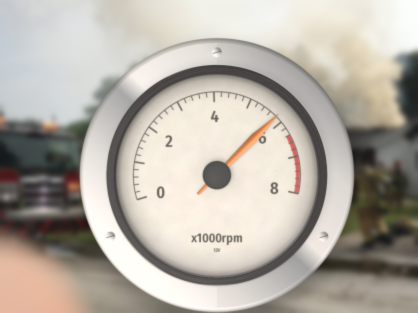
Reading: 5800 rpm
